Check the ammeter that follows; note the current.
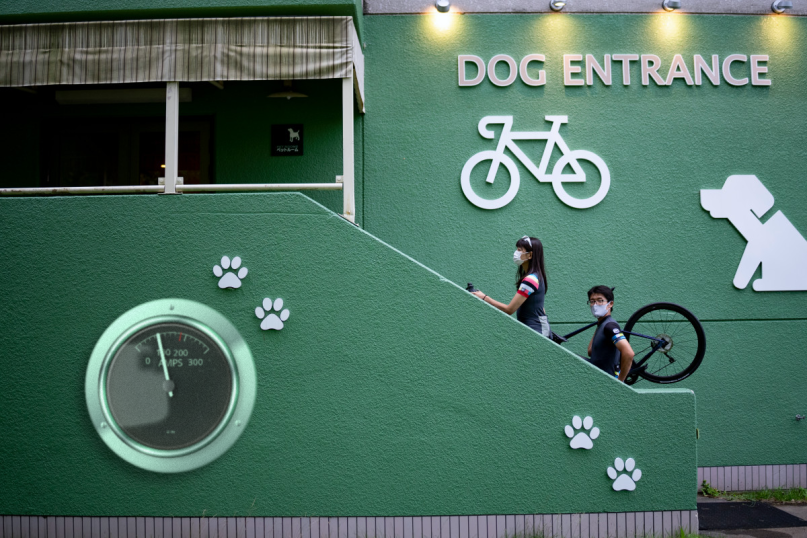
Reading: 100 A
